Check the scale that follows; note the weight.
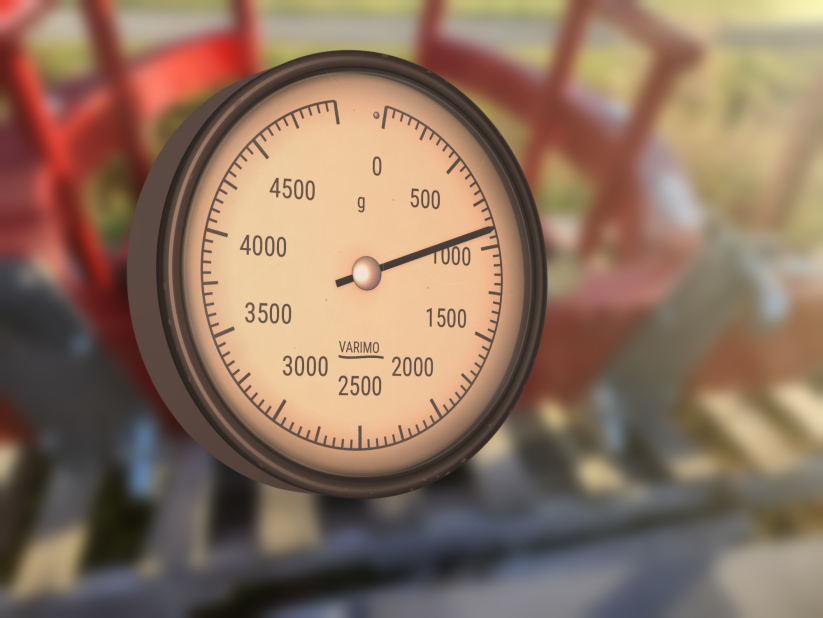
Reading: 900 g
